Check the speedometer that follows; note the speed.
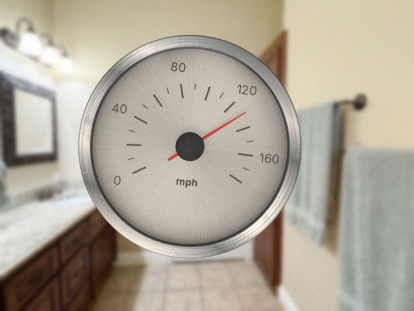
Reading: 130 mph
